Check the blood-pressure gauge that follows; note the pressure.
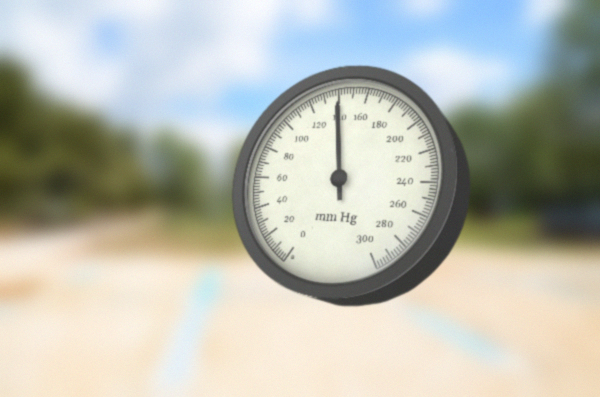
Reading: 140 mmHg
